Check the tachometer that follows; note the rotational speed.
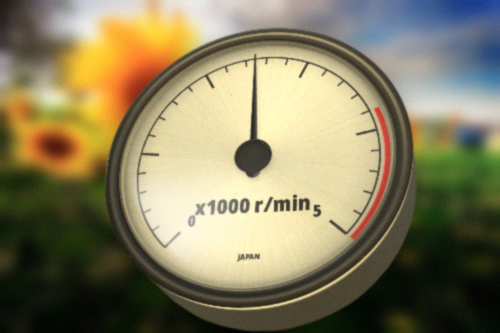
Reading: 2500 rpm
